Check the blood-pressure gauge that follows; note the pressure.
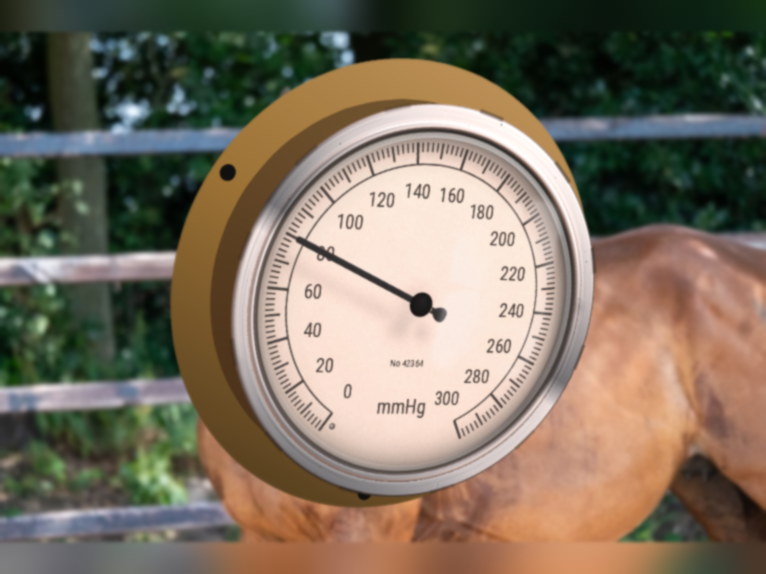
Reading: 80 mmHg
